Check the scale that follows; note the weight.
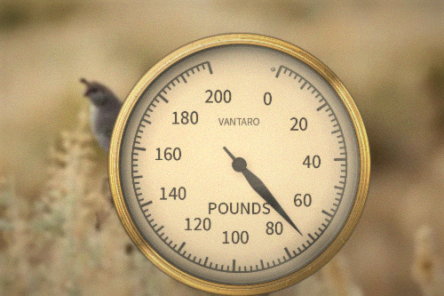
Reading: 72 lb
